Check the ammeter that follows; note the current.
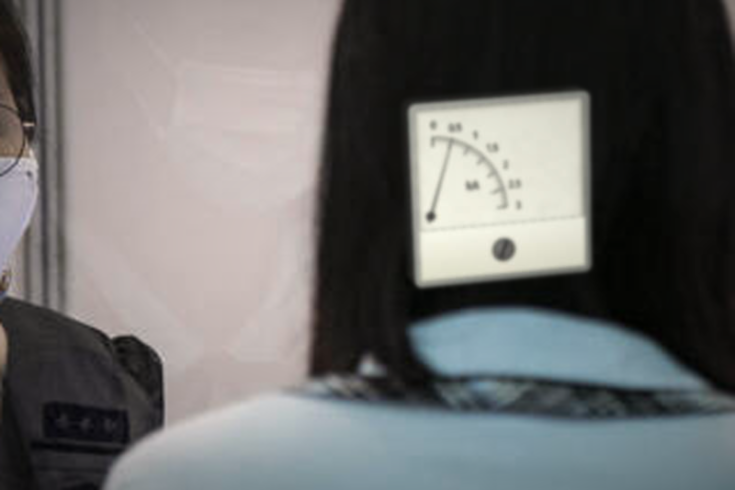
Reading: 0.5 kA
